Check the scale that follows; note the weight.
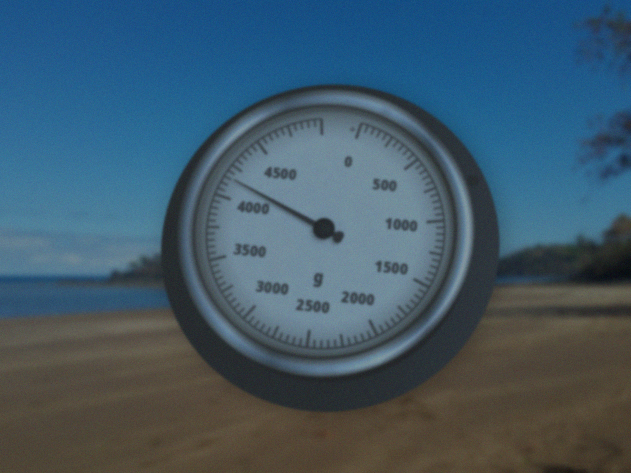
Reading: 4150 g
